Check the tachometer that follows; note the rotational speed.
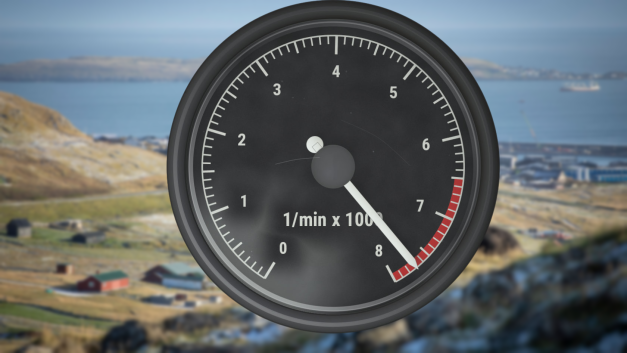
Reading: 7700 rpm
